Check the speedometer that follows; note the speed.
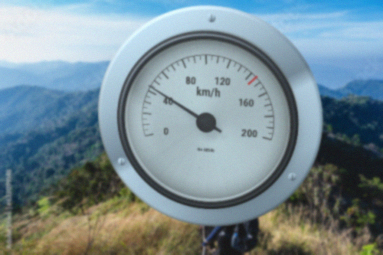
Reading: 45 km/h
